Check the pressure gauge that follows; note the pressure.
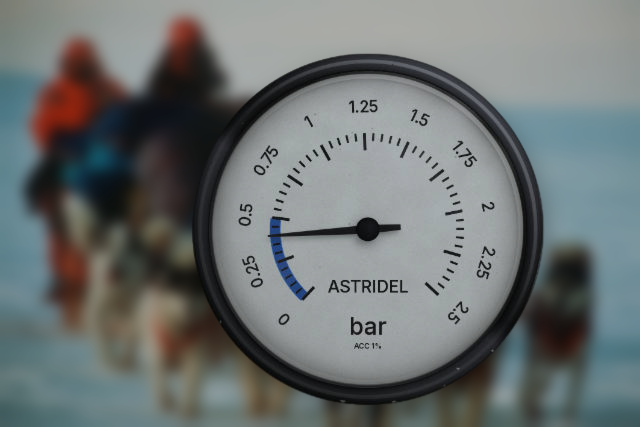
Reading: 0.4 bar
